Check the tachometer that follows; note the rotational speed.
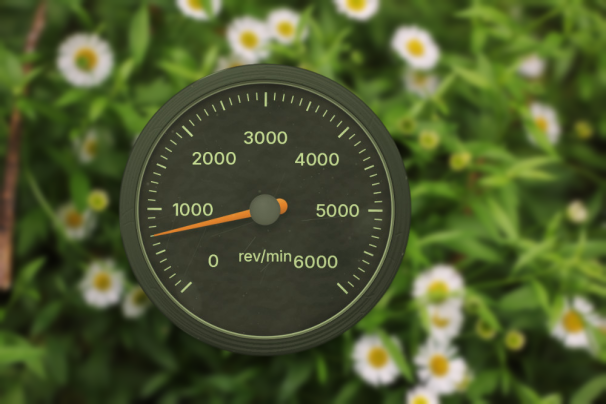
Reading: 700 rpm
